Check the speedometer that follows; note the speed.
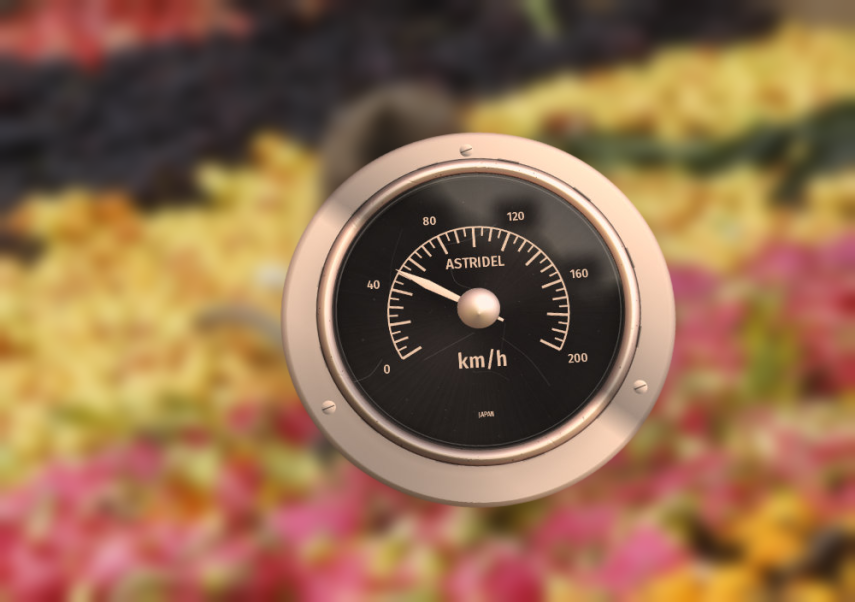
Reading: 50 km/h
